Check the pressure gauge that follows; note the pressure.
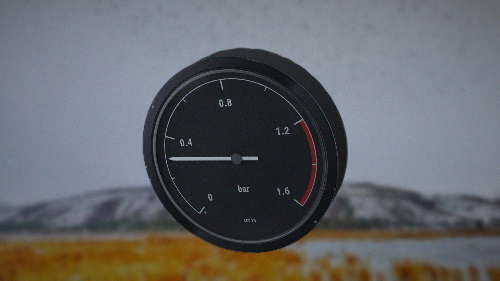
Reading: 0.3 bar
